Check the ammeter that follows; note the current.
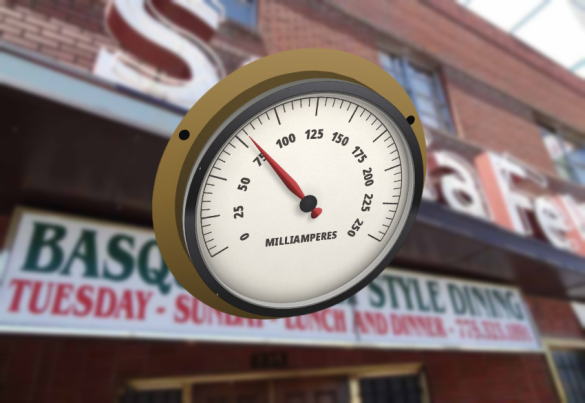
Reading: 80 mA
